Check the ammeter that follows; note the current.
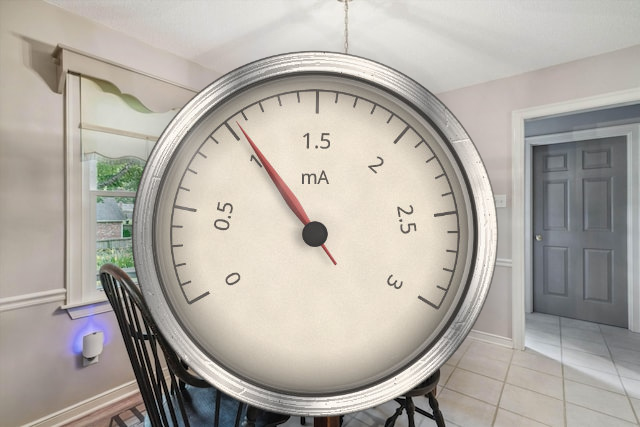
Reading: 1.05 mA
